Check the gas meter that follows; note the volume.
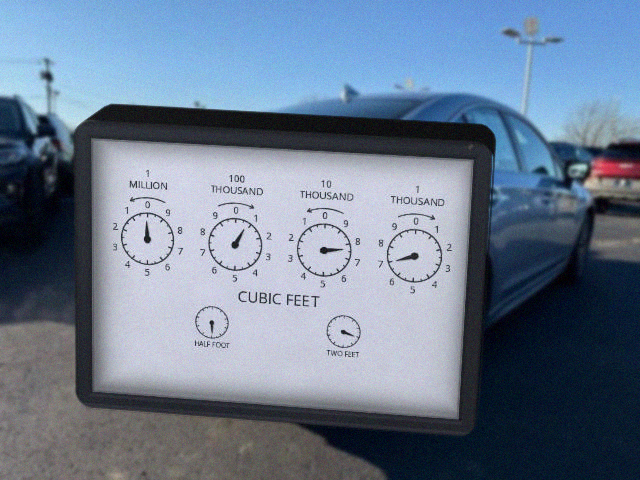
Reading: 7700 ft³
